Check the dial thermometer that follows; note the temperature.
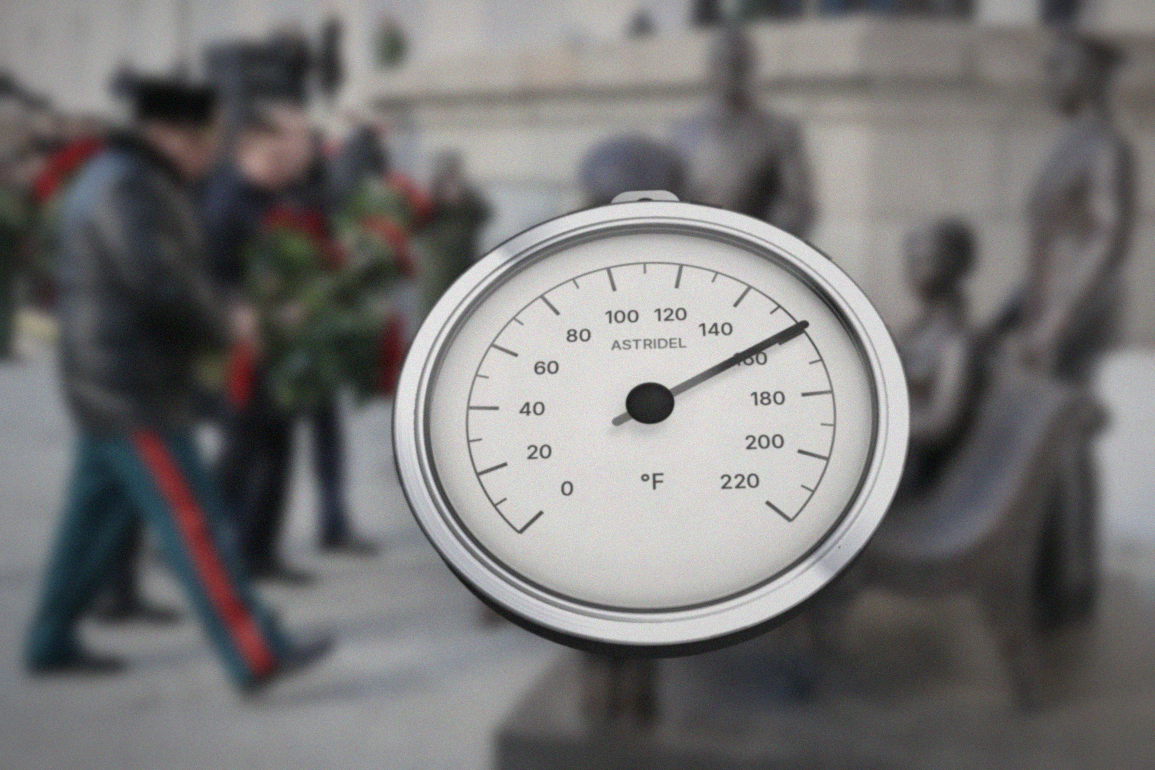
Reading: 160 °F
